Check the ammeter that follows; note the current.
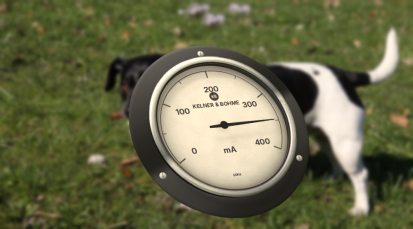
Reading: 350 mA
